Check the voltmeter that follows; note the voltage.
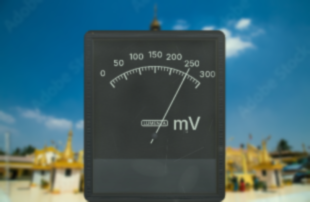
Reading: 250 mV
